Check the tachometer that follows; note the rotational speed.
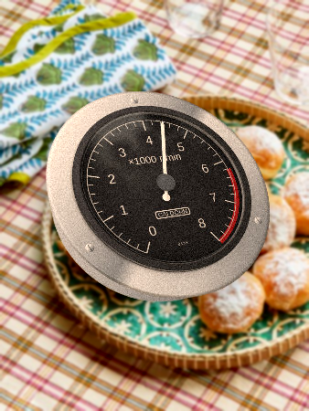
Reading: 4400 rpm
